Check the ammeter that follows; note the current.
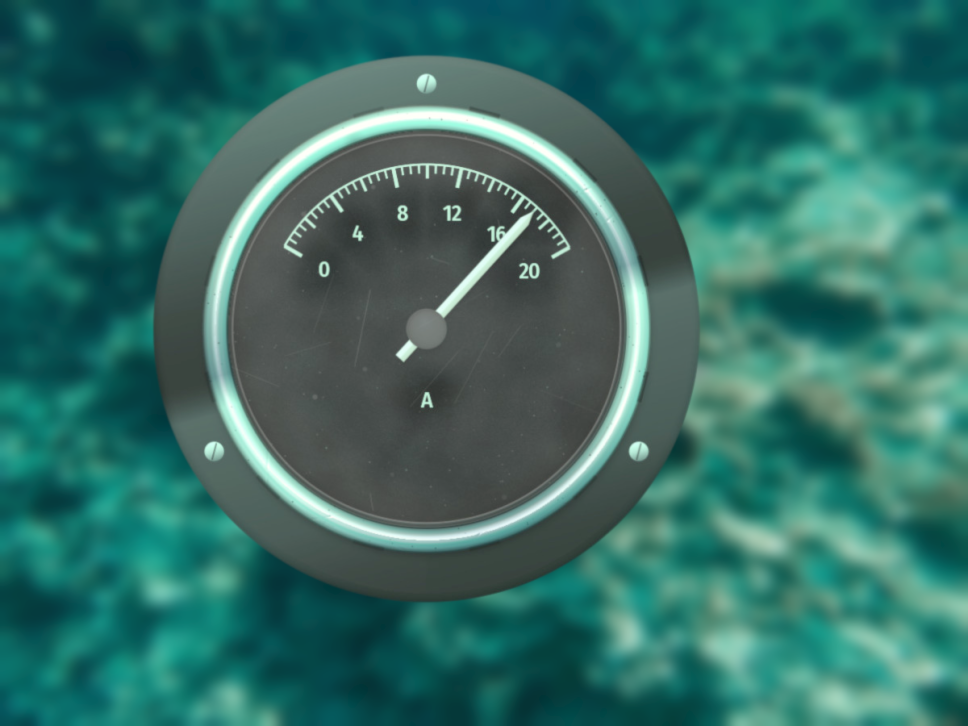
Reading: 17 A
